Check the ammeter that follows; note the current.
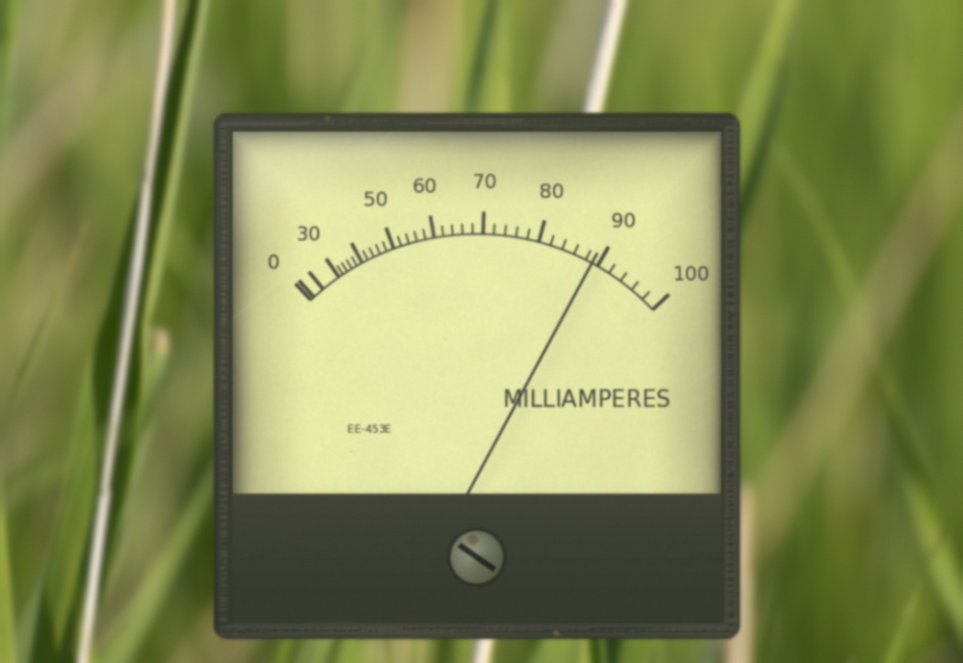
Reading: 89 mA
